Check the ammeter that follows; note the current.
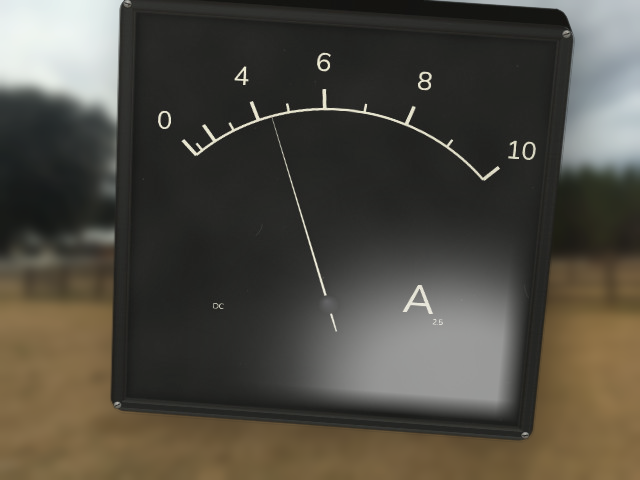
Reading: 4.5 A
